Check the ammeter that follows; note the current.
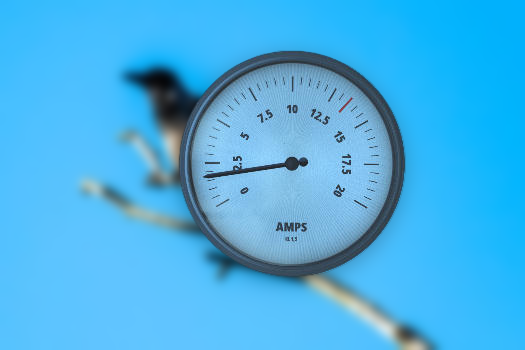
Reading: 1.75 A
